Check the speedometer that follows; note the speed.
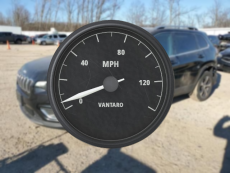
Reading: 5 mph
